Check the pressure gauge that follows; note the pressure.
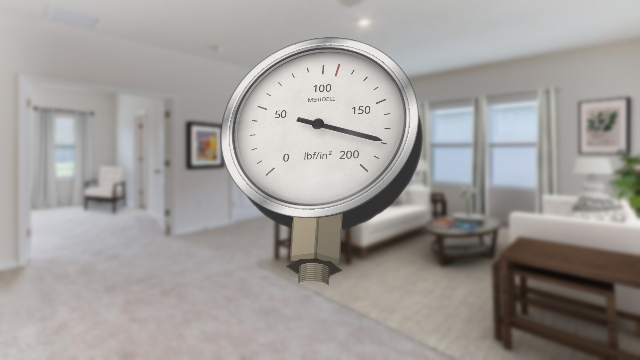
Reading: 180 psi
